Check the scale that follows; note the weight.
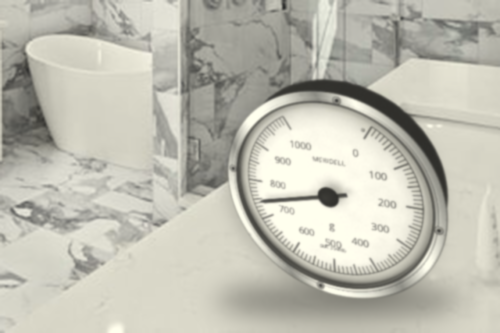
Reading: 750 g
